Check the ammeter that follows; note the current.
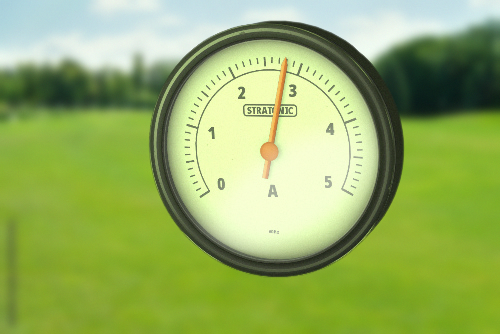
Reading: 2.8 A
